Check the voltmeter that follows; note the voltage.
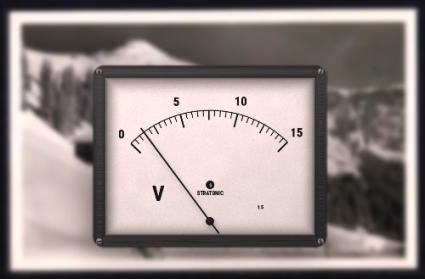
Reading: 1.5 V
